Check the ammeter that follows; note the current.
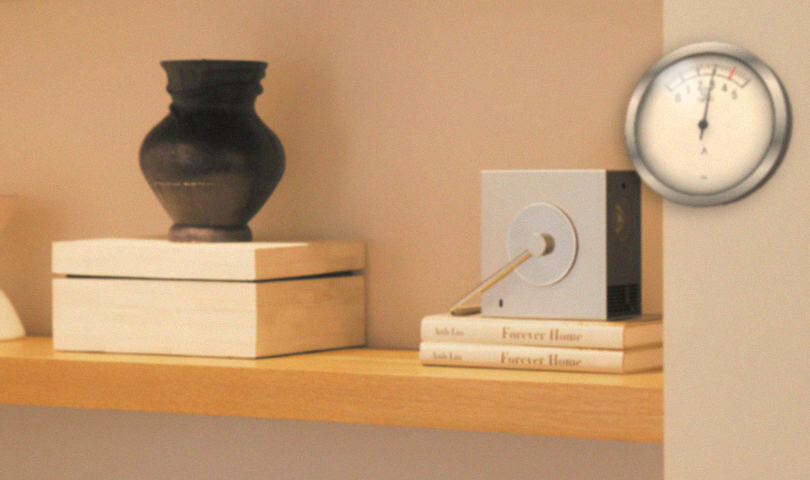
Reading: 3 A
